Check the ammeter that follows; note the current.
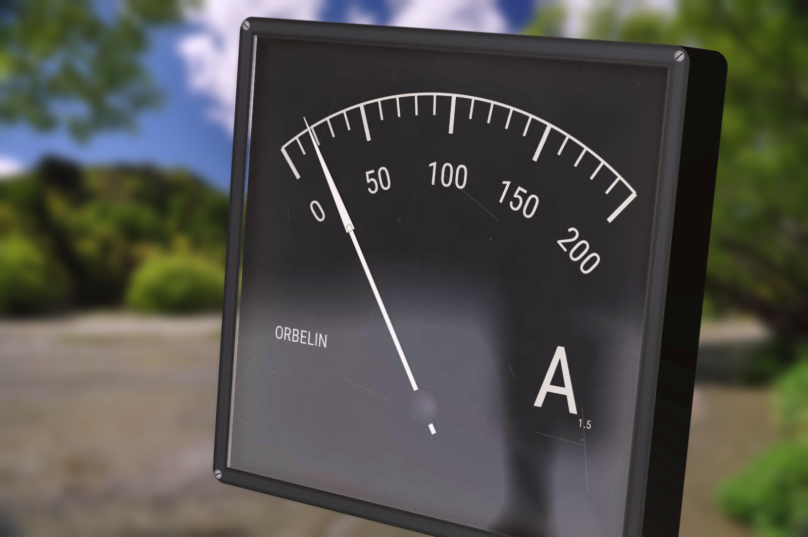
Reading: 20 A
